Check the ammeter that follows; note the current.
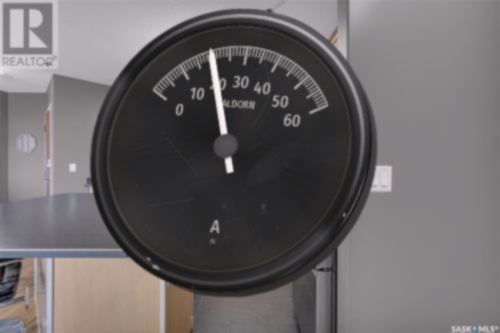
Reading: 20 A
